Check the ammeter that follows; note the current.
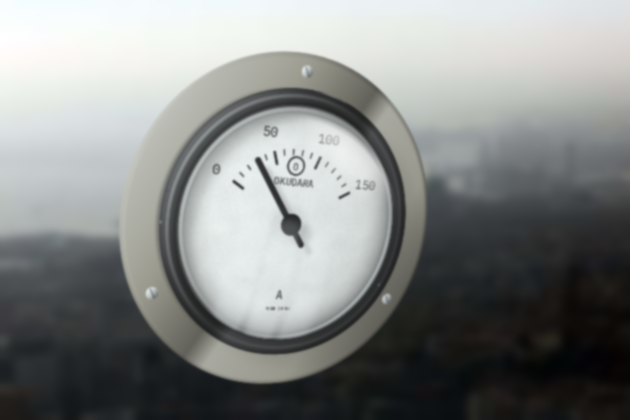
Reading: 30 A
